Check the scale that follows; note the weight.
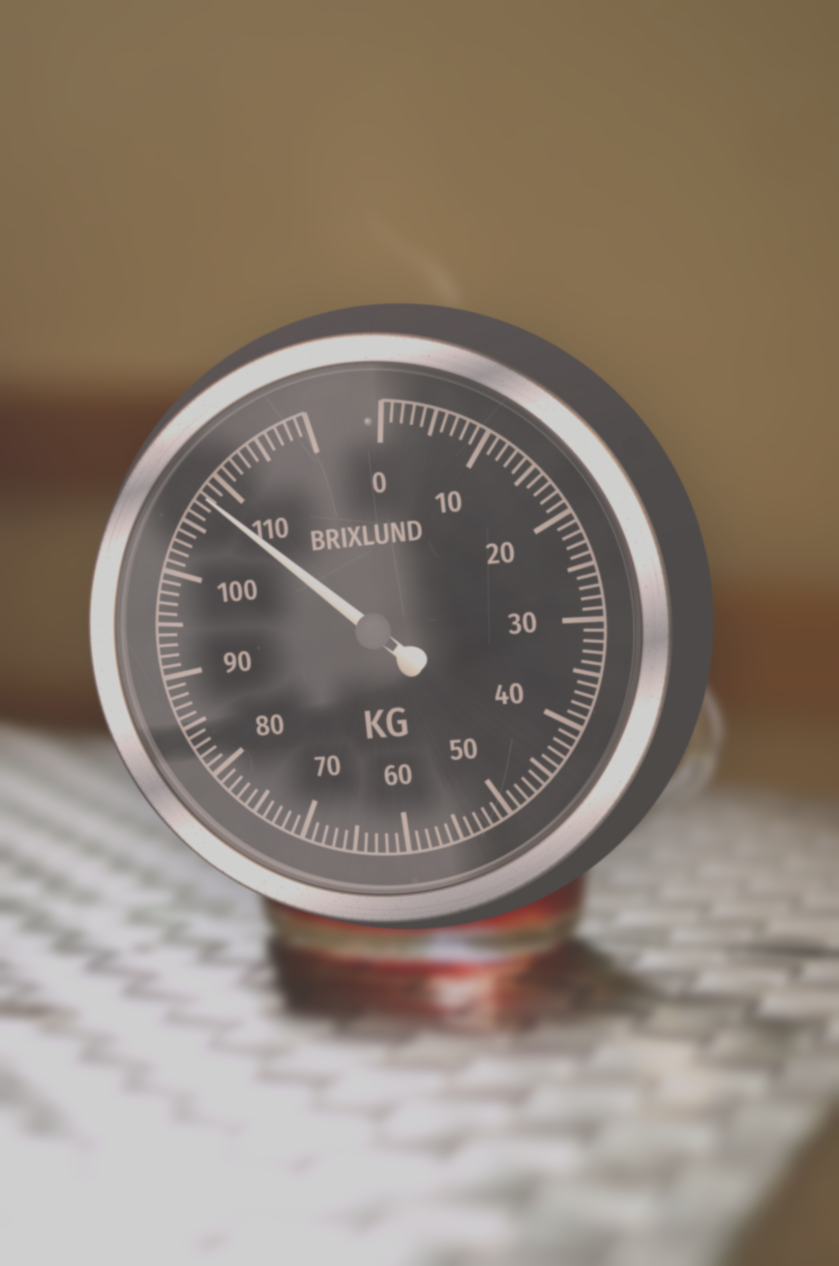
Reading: 108 kg
